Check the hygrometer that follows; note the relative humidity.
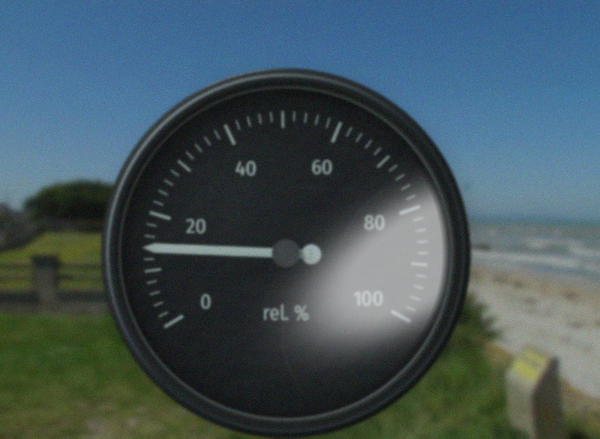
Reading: 14 %
